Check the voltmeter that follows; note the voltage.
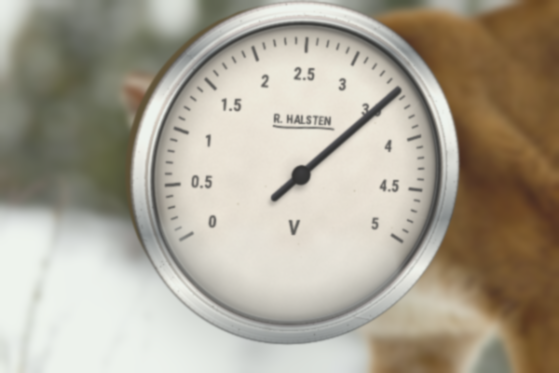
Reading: 3.5 V
